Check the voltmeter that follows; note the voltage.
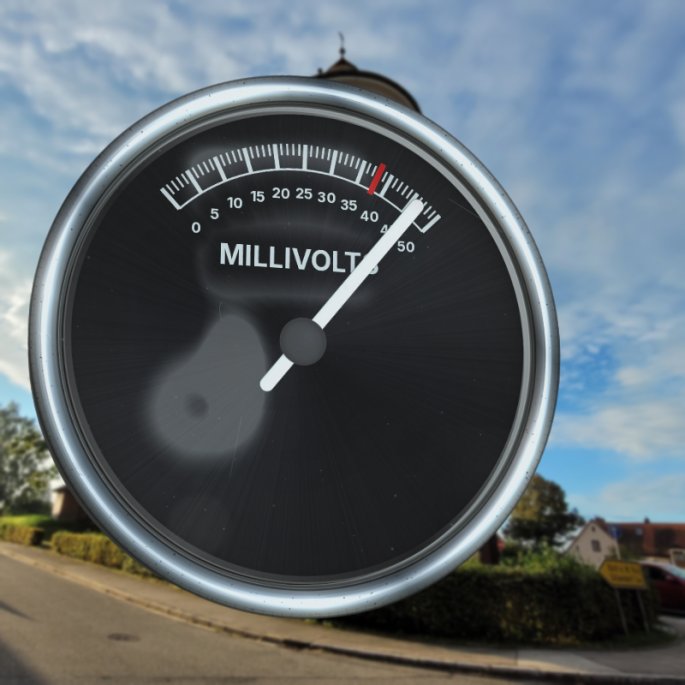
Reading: 46 mV
